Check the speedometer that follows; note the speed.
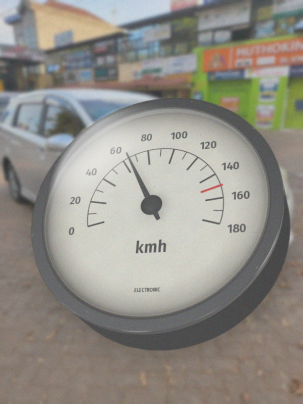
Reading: 65 km/h
